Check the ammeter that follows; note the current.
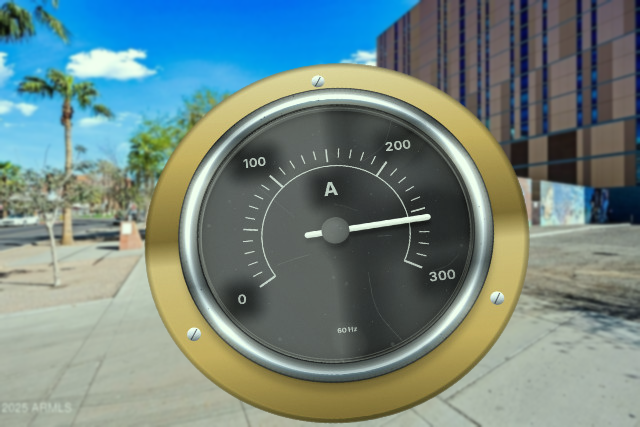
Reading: 260 A
